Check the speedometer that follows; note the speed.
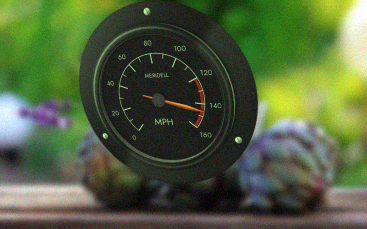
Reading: 145 mph
